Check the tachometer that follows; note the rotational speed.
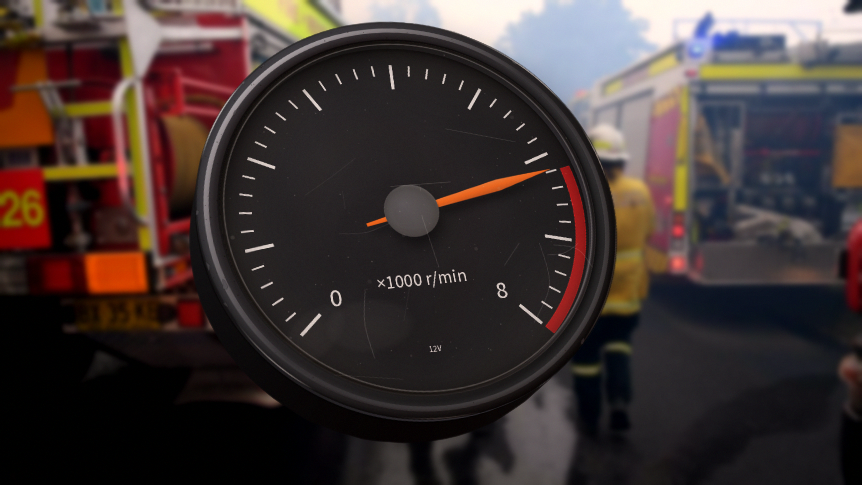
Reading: 6200 rpm
